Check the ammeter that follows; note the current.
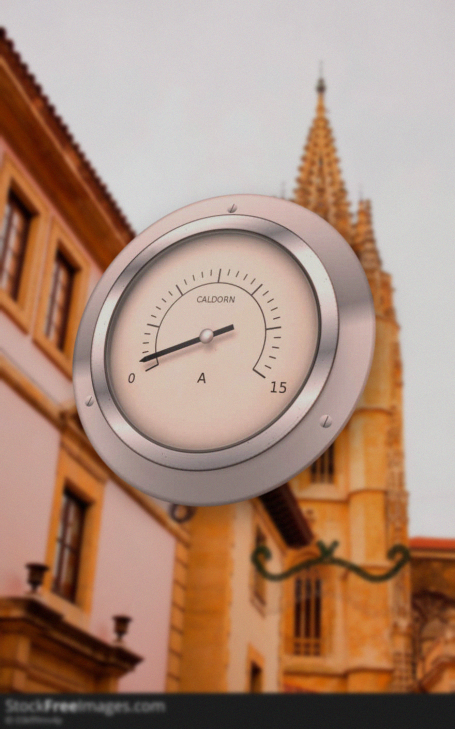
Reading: 0.5 A
